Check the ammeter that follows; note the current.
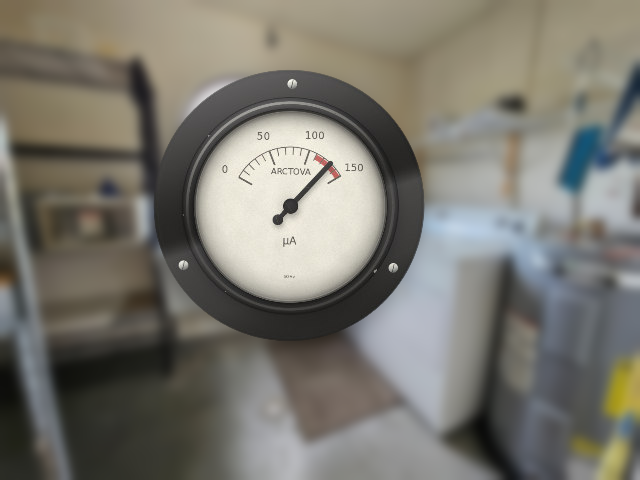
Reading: 130 µA
